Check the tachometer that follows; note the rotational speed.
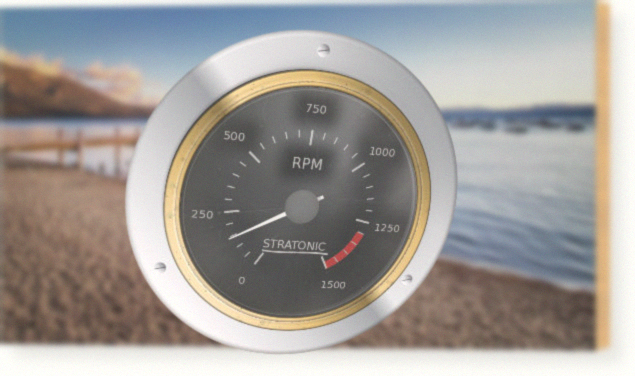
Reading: 150 rpm
